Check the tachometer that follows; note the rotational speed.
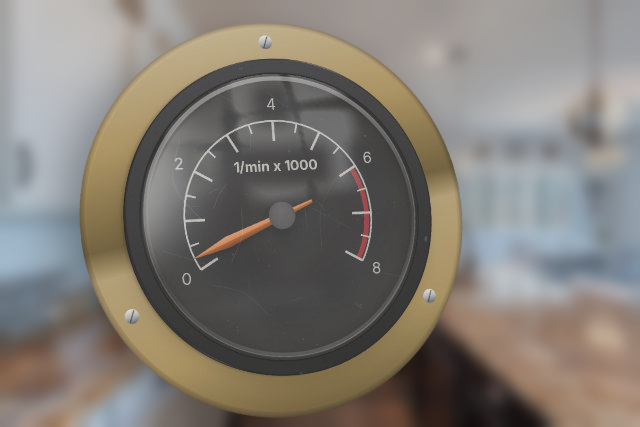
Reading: 250 rpm
